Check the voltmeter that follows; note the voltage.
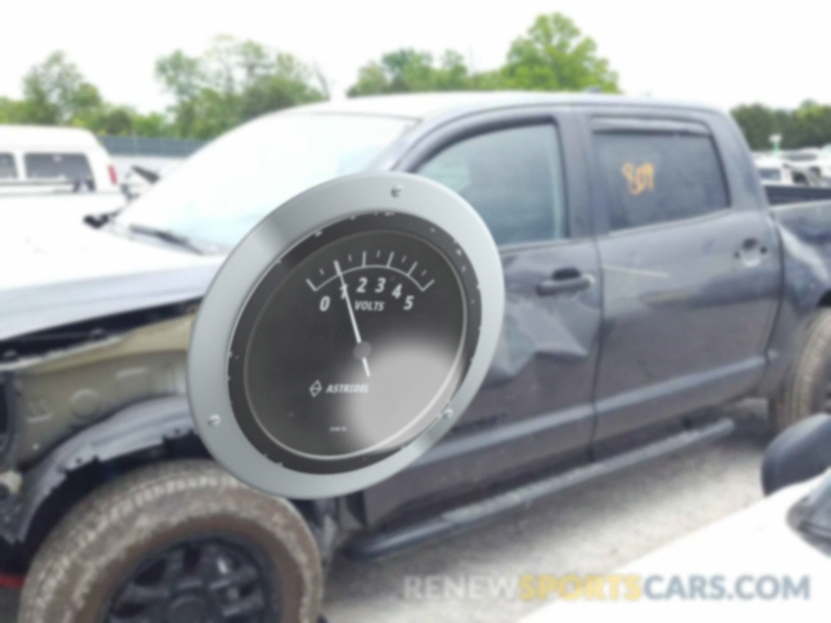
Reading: 1 V
